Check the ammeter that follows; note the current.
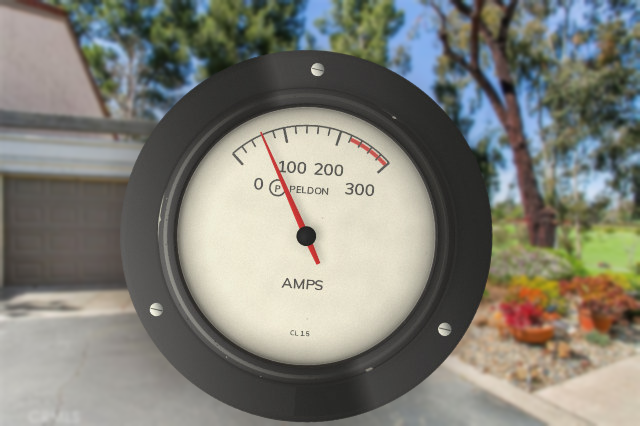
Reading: 60 A
